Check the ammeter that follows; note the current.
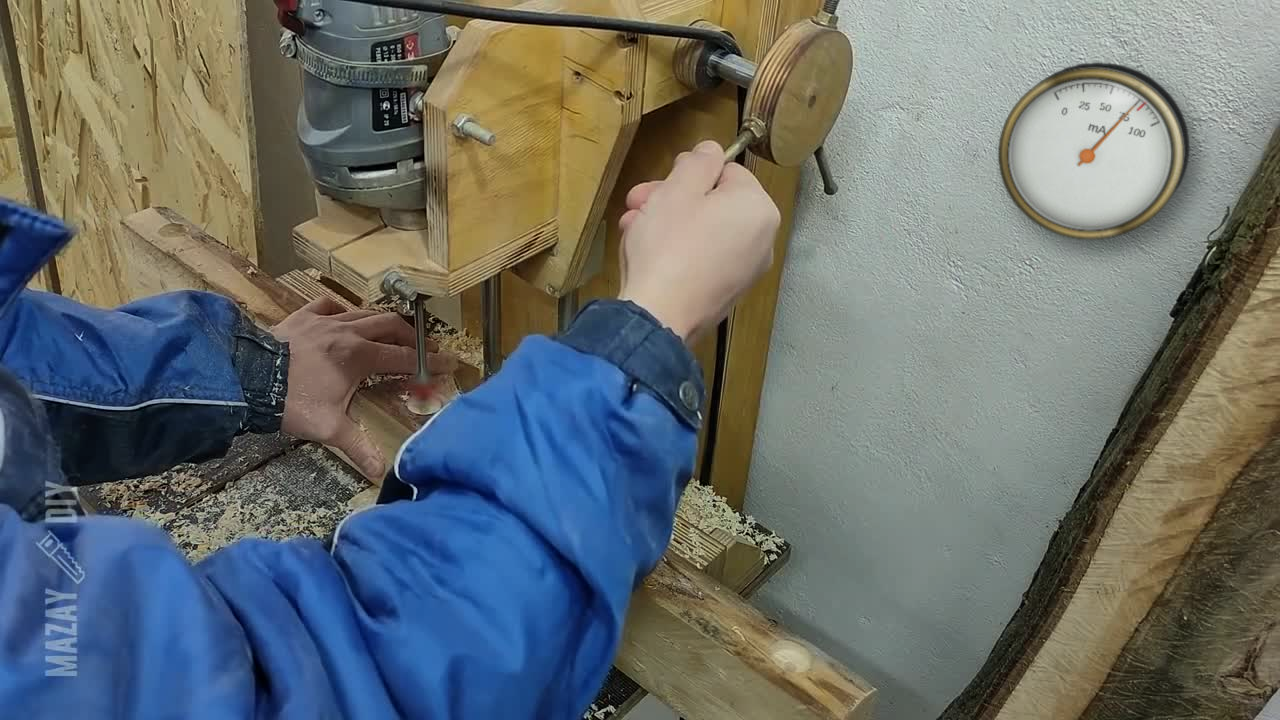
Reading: 75 mA
